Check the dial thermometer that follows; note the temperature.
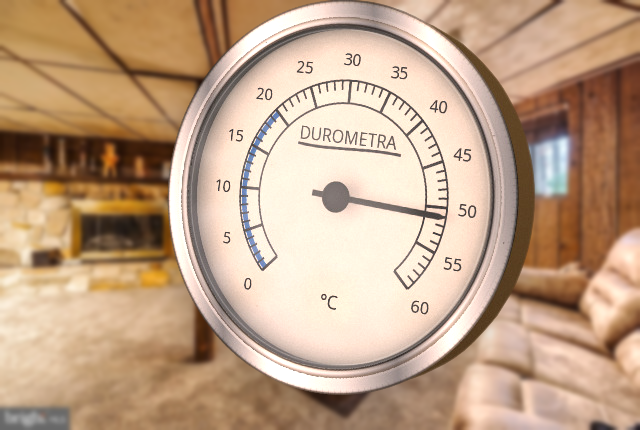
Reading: 51 °C
